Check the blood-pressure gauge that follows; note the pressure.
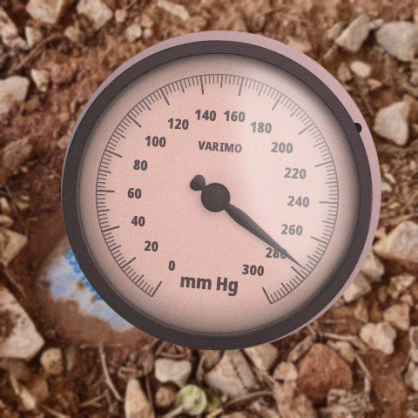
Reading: 276 mmHg
